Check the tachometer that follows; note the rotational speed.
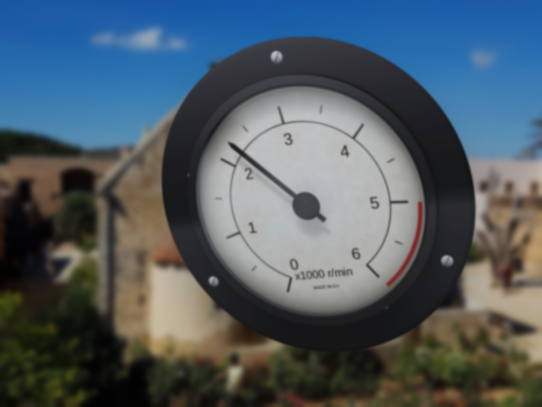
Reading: 2250 rpm
